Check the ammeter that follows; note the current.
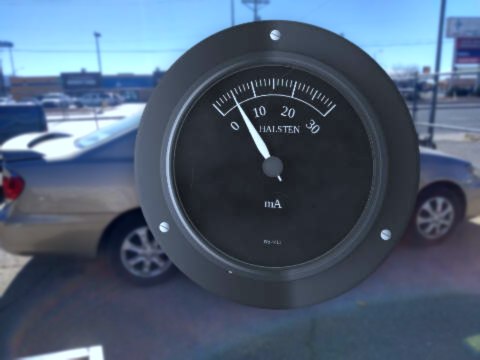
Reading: 5 mA
